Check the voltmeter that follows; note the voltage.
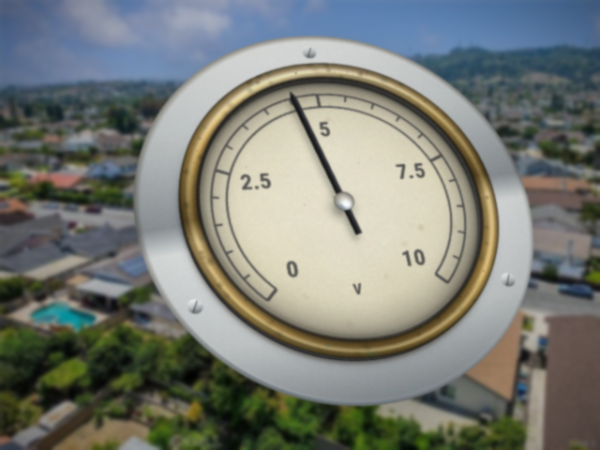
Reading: 4.5 V
